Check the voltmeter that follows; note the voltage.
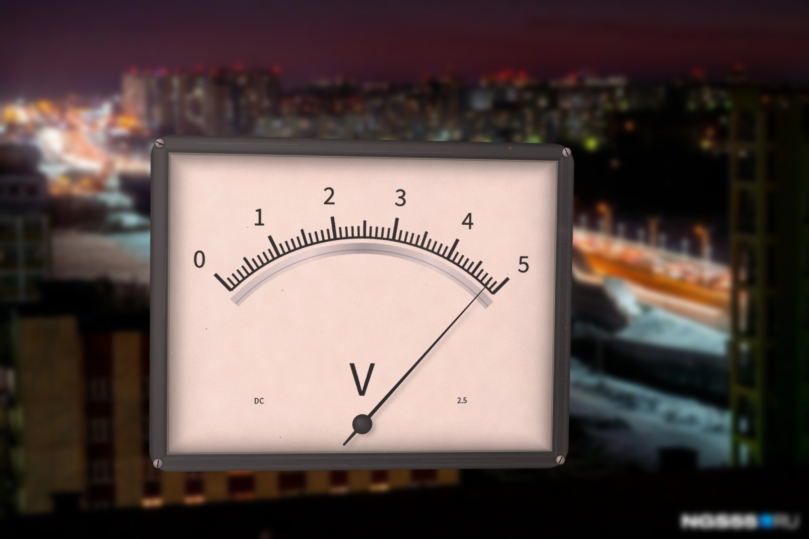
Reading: 4.8 V
